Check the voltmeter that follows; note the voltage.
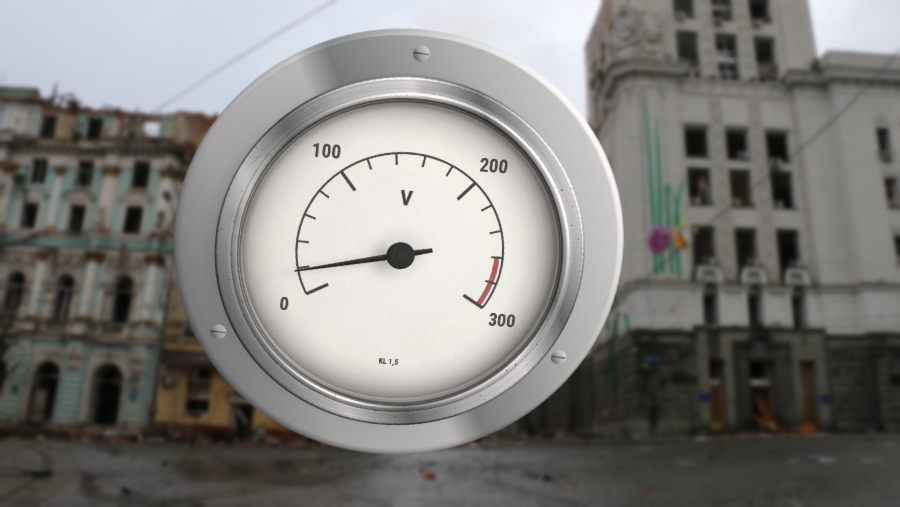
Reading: 20 V
